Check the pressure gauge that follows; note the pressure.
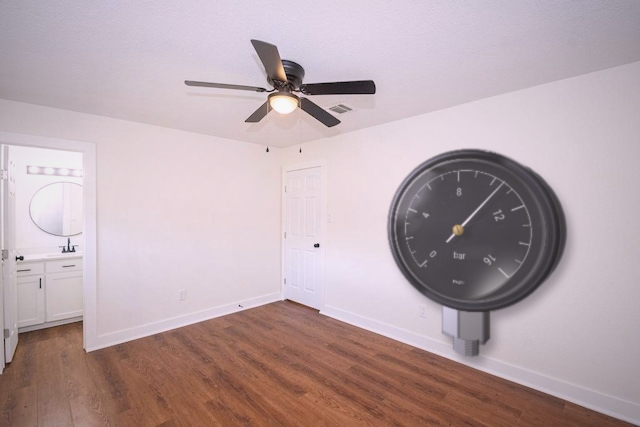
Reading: 10.5 bar
